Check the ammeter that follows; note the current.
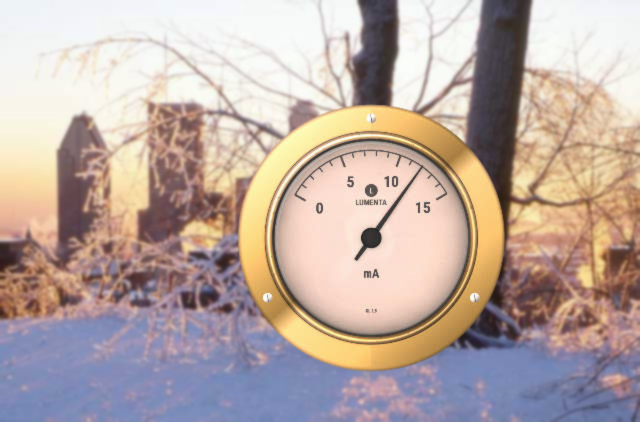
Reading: 12 mA
